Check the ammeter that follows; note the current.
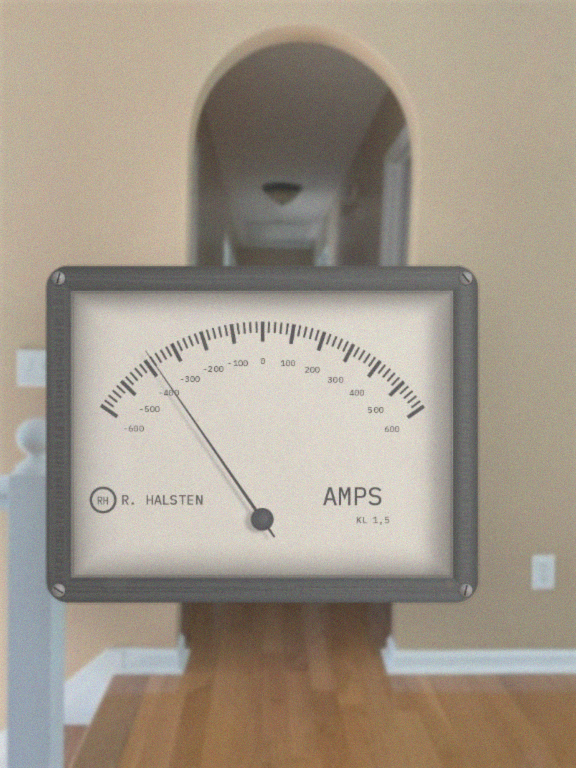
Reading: -380 A
